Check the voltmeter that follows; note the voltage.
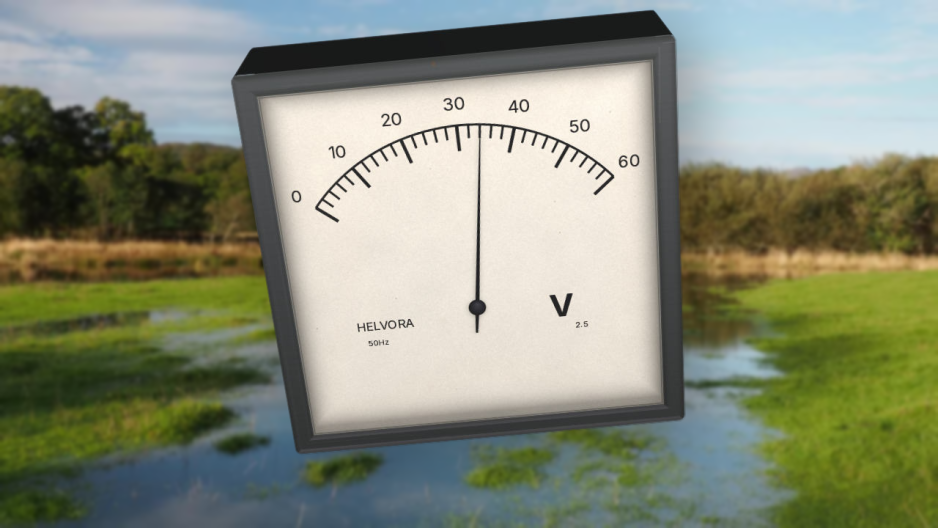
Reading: 34 V
